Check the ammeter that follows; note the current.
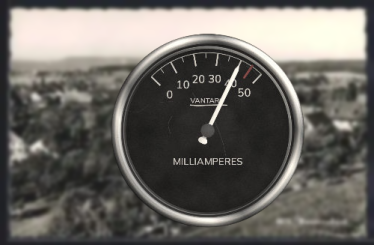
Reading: 40 mA
